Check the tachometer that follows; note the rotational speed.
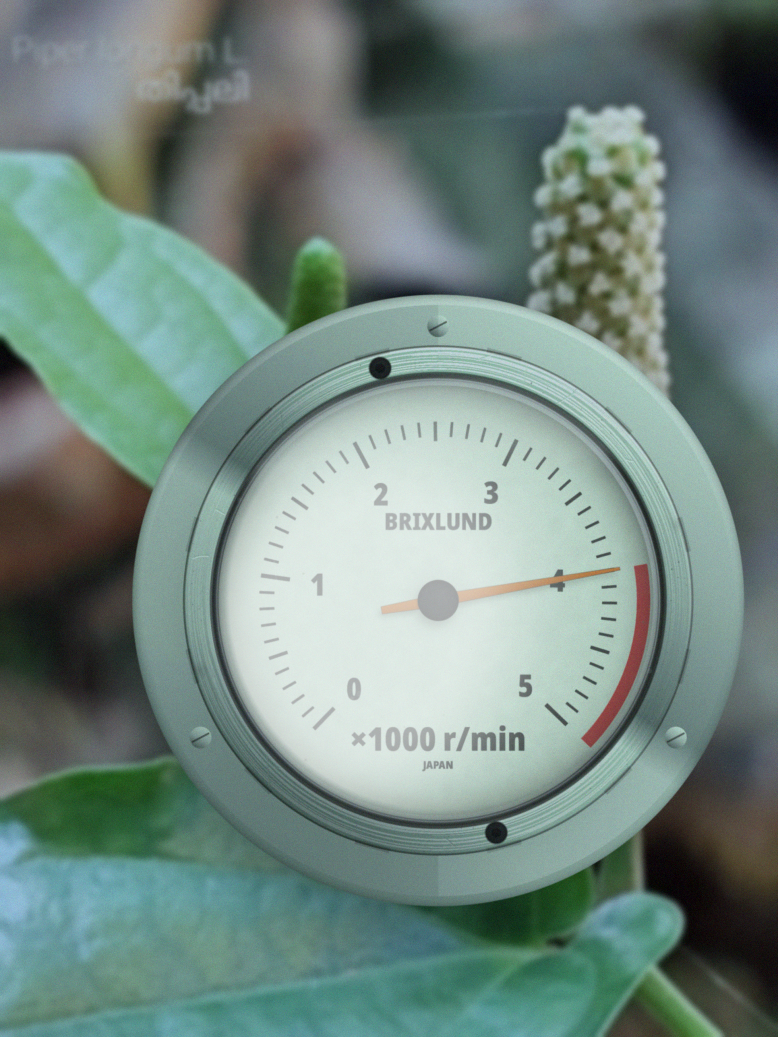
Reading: 4000 rpm
